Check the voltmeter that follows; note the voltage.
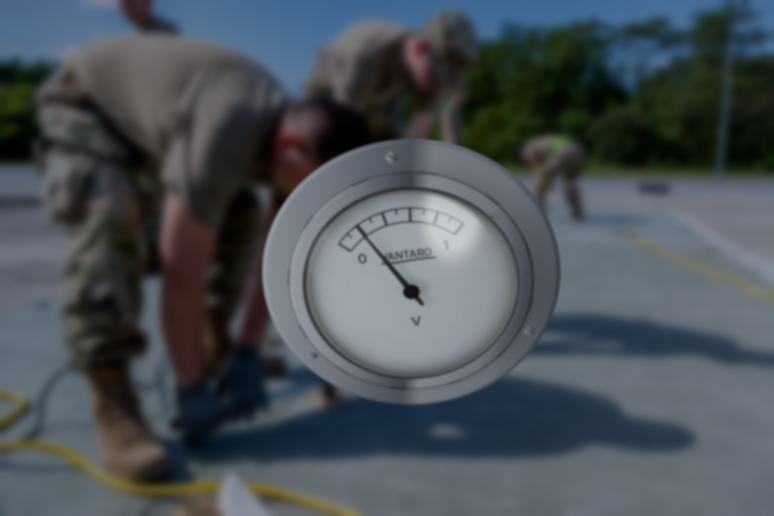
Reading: 0.2 V
